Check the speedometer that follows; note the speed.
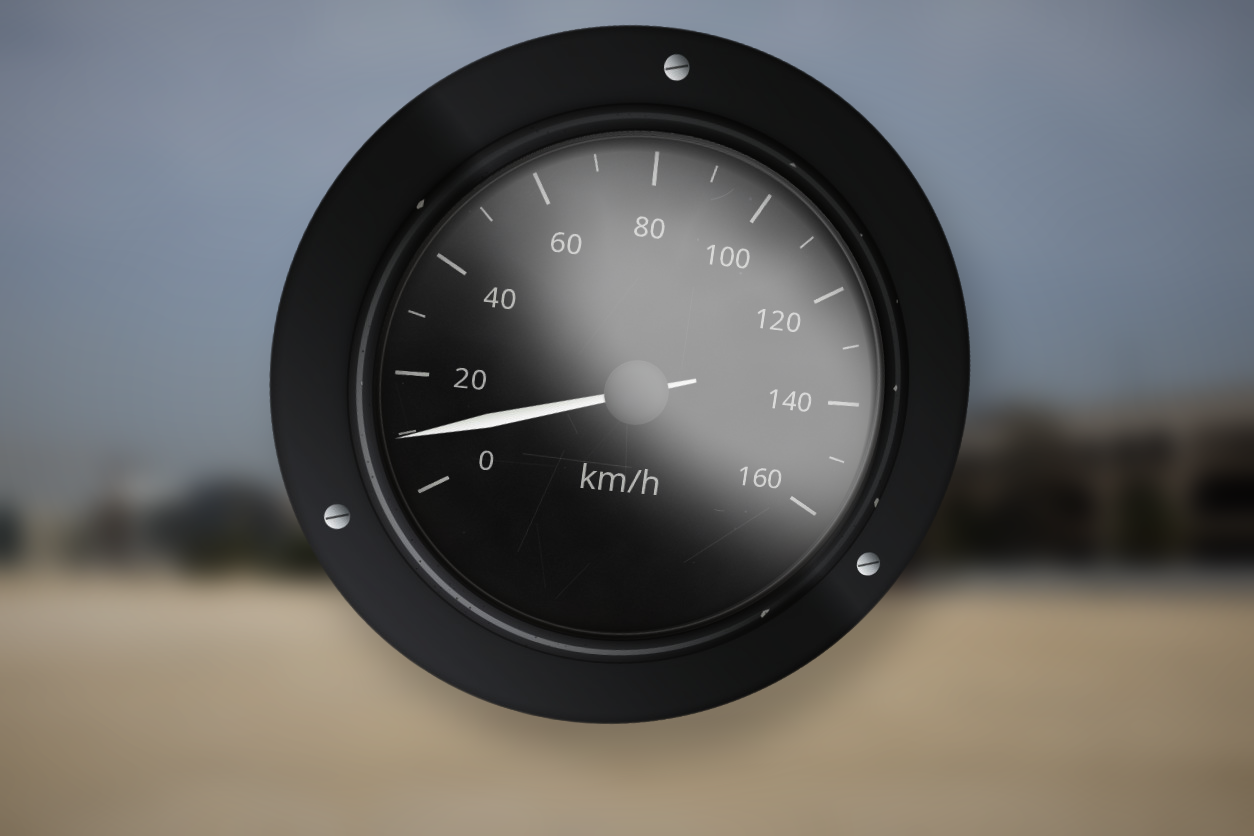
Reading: 10 km/h
